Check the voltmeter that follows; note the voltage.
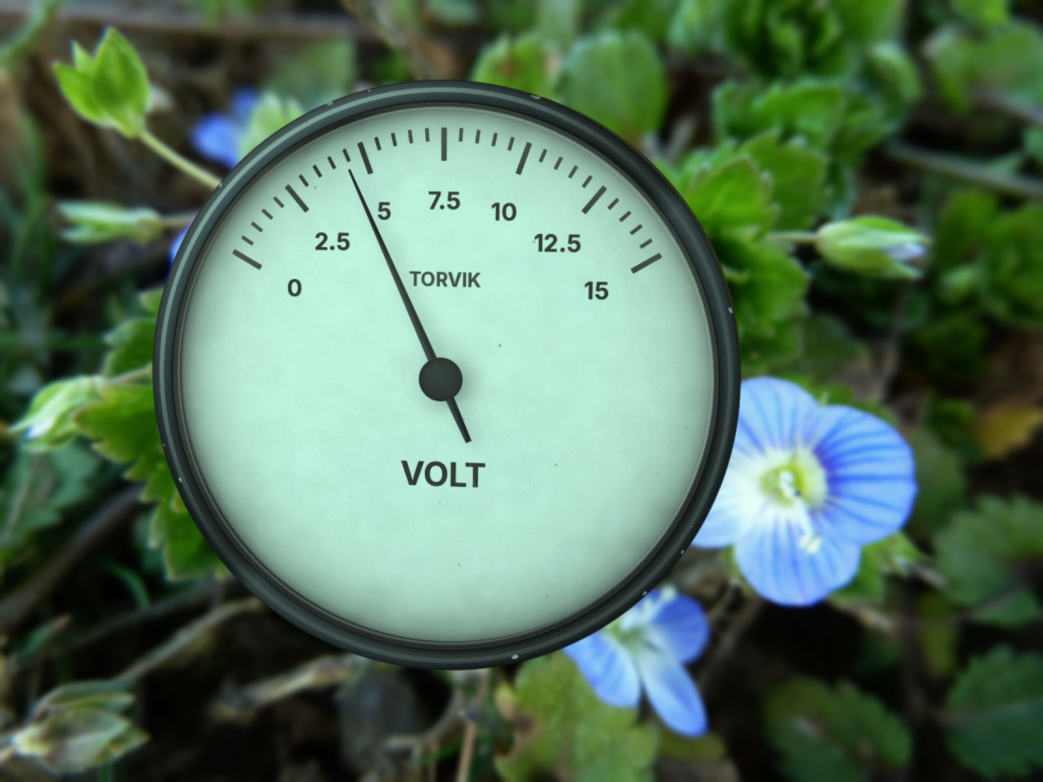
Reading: 4.5 V
